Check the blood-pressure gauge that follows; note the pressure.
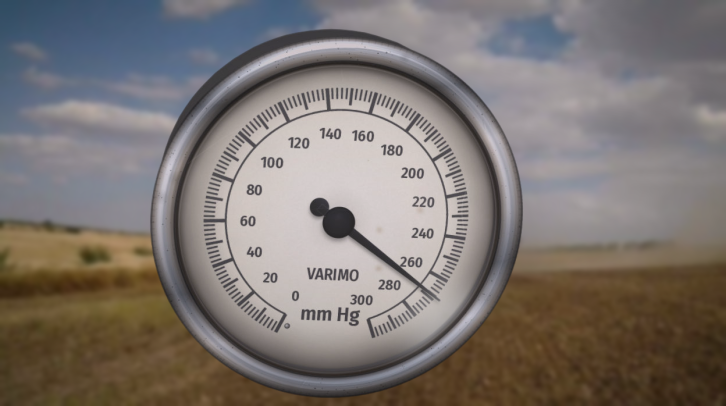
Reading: 268 mmHg
